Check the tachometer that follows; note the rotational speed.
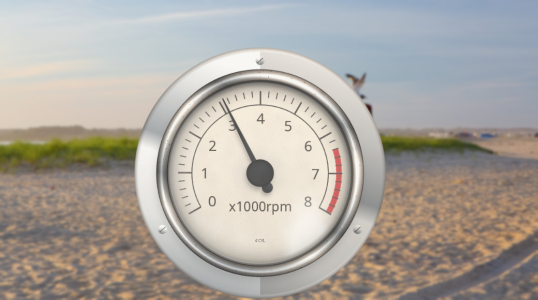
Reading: 3100 rpm
